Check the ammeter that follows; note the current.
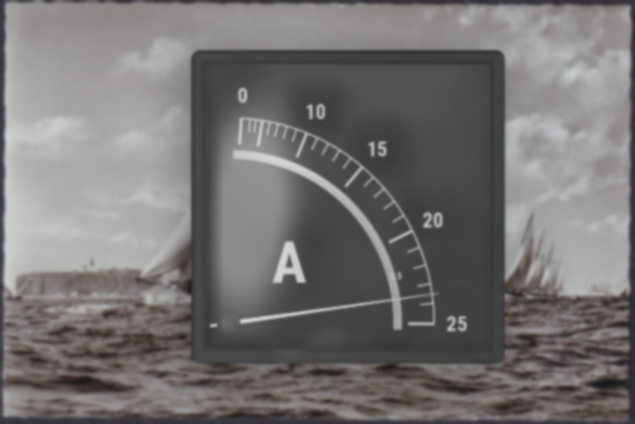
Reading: 23.5 A
